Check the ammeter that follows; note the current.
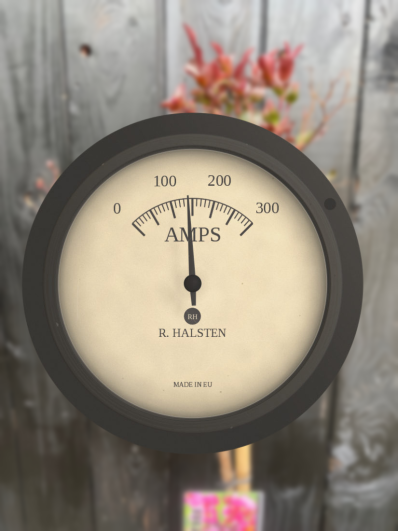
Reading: 140 A
